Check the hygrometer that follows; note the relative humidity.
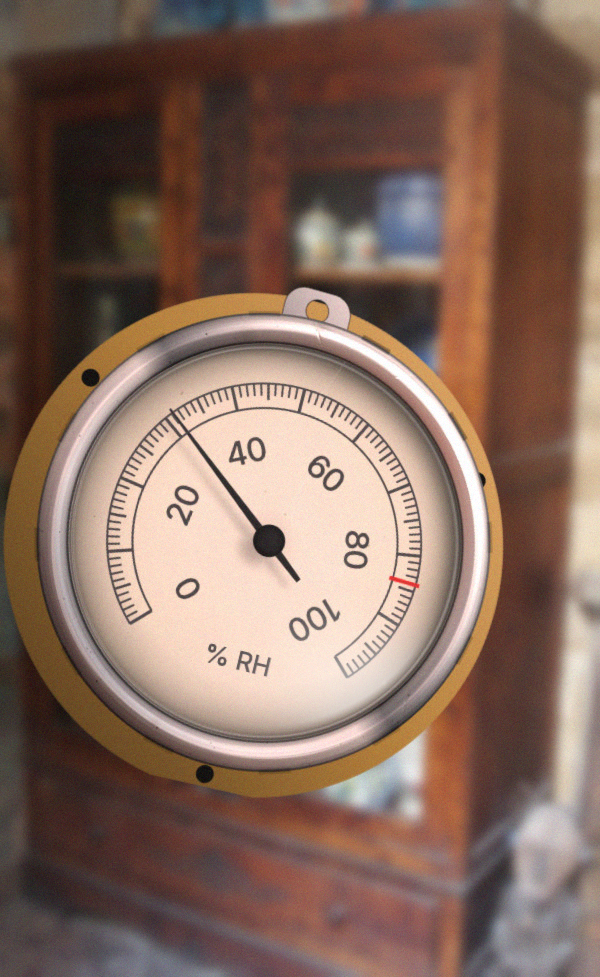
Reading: 31 %
